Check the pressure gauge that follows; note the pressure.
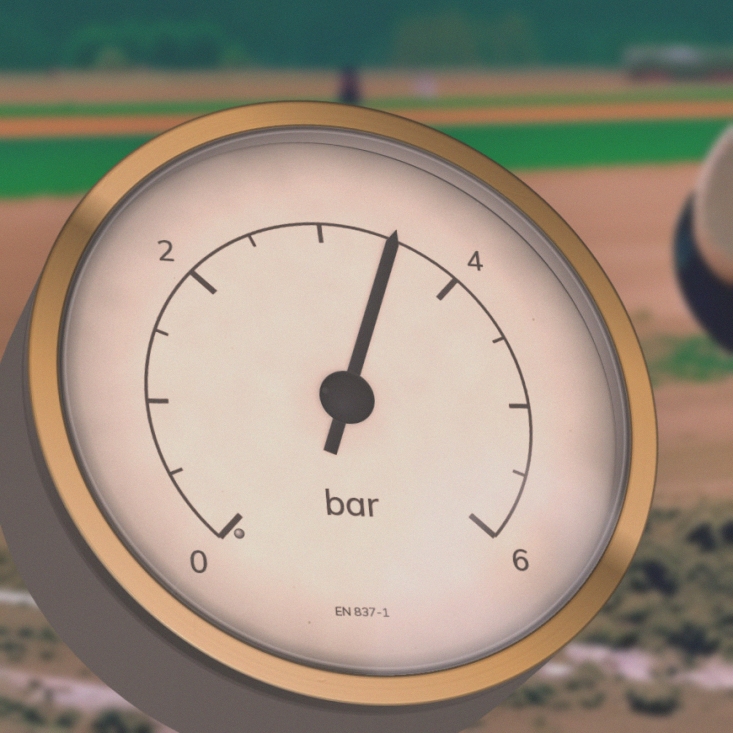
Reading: 3.5 bar
